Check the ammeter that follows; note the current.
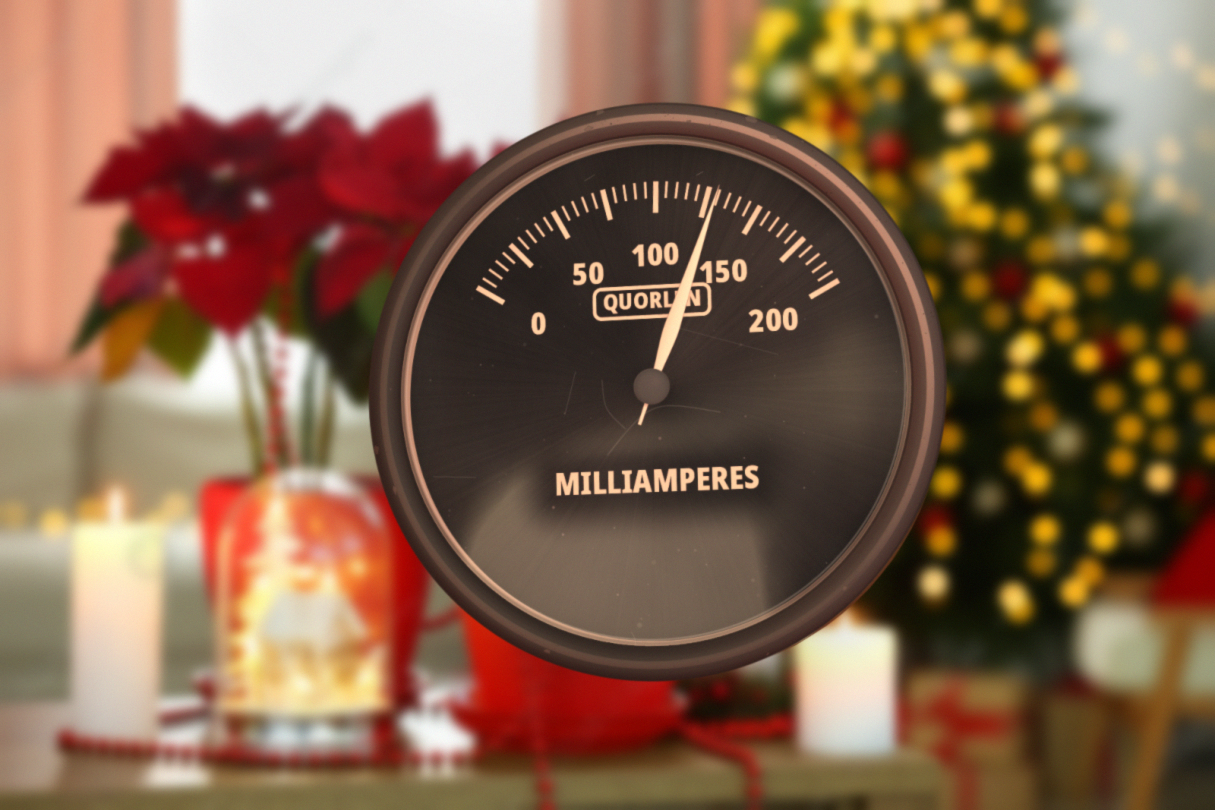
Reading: 130 mA
